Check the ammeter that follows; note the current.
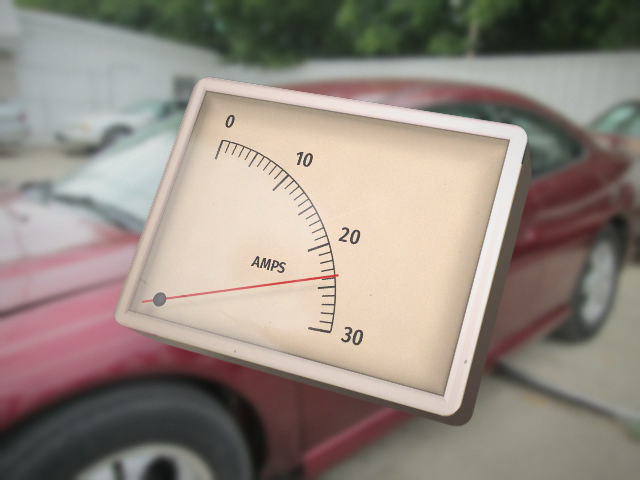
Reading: 24 A
